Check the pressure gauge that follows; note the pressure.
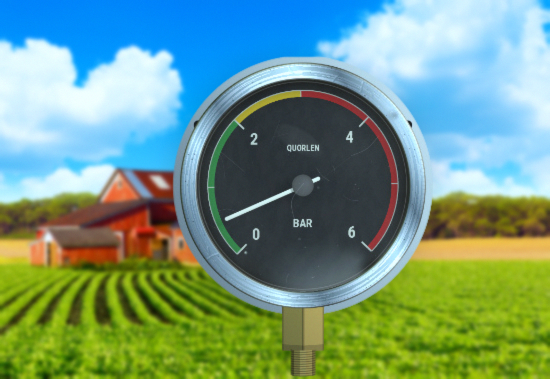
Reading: 0.5 bar
